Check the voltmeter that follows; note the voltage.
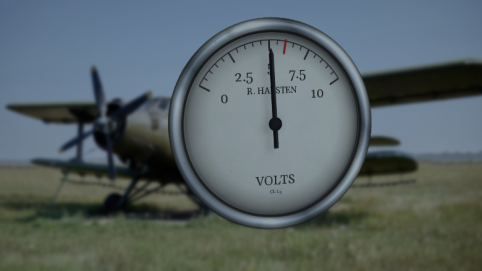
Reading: 5 V
